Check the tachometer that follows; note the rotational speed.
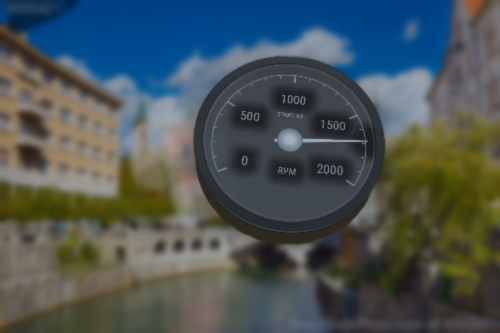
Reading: 1700 rpm
